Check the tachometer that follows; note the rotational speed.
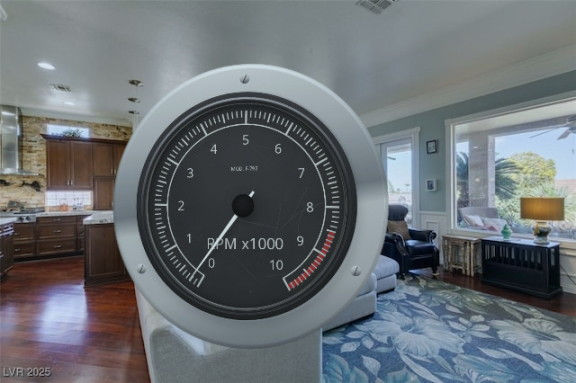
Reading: 200 rpm
